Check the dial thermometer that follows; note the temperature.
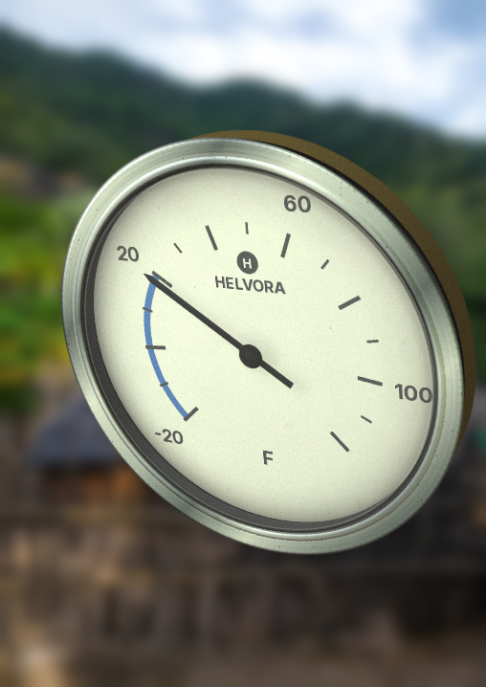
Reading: 20 °F
